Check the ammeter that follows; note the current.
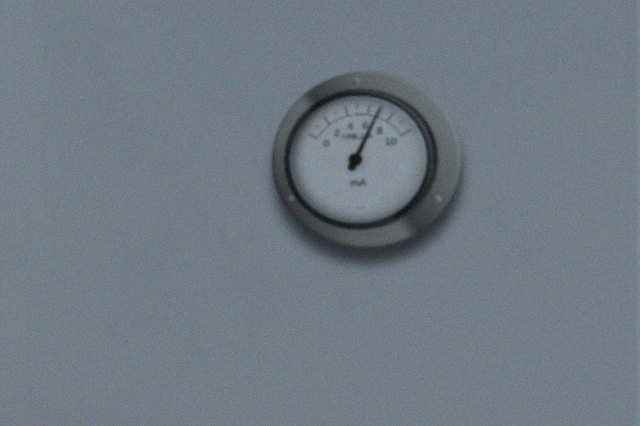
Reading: 7 mA
